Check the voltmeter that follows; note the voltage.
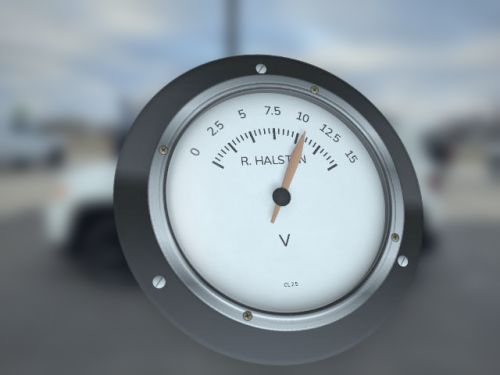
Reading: 10.5 V
